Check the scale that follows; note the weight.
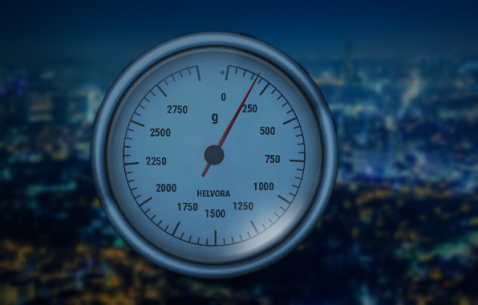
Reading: 175 g
